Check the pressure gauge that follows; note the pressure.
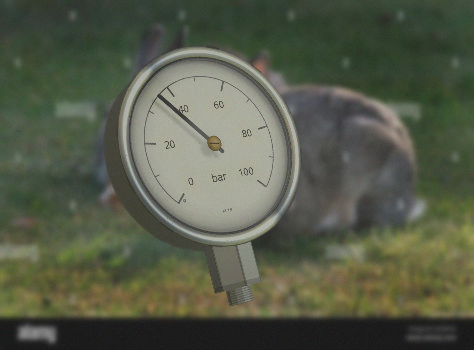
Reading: 35 bar
